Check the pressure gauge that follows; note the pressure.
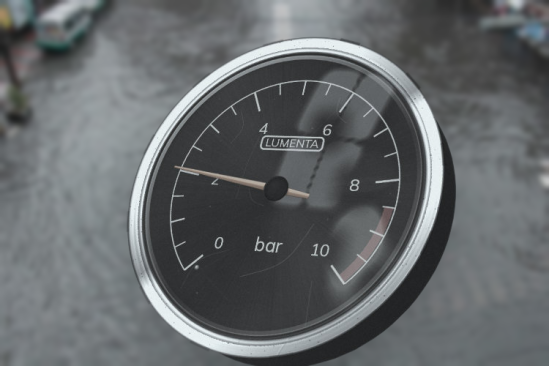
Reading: 2 bar
